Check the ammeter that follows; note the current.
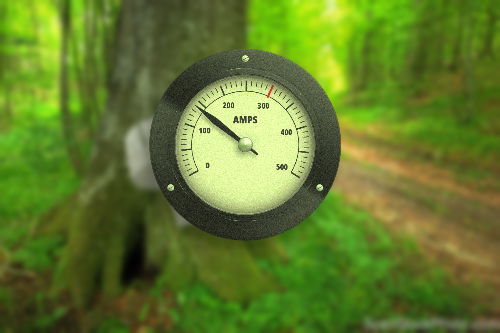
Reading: 140 A
